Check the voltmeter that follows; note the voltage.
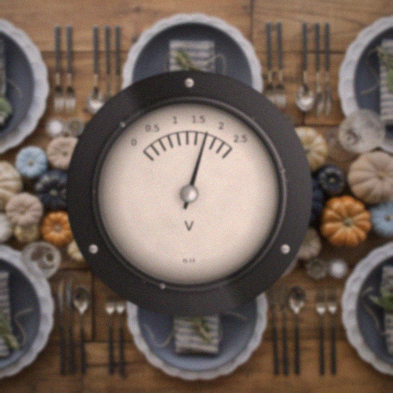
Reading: 1.75 V
